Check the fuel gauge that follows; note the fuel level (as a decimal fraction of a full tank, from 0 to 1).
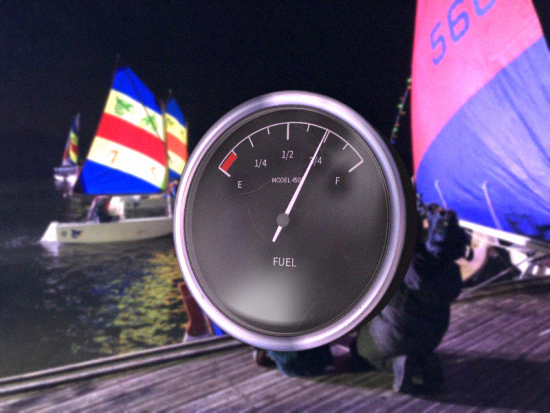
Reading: 0.75
